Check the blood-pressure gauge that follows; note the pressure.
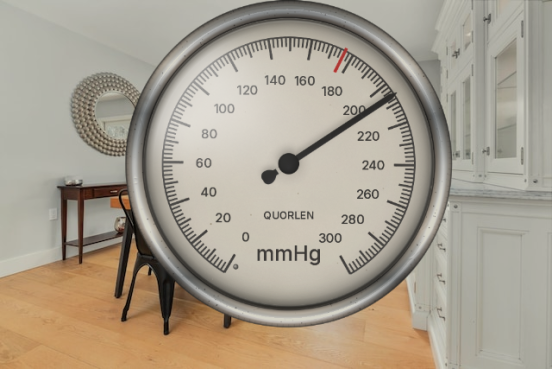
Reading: 206 mmHg
